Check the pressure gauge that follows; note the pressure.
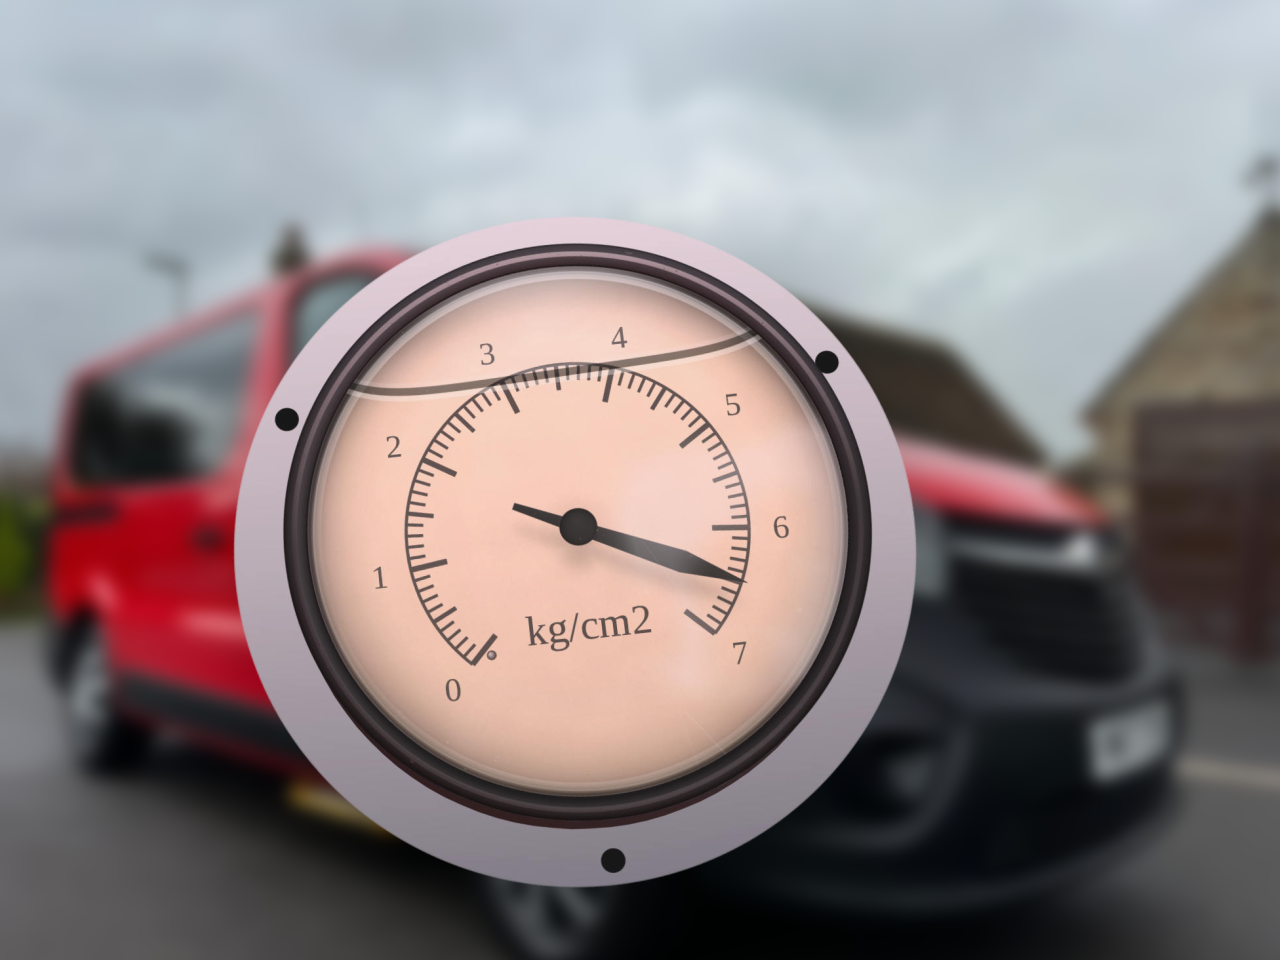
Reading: 6.5 kg/cm²
